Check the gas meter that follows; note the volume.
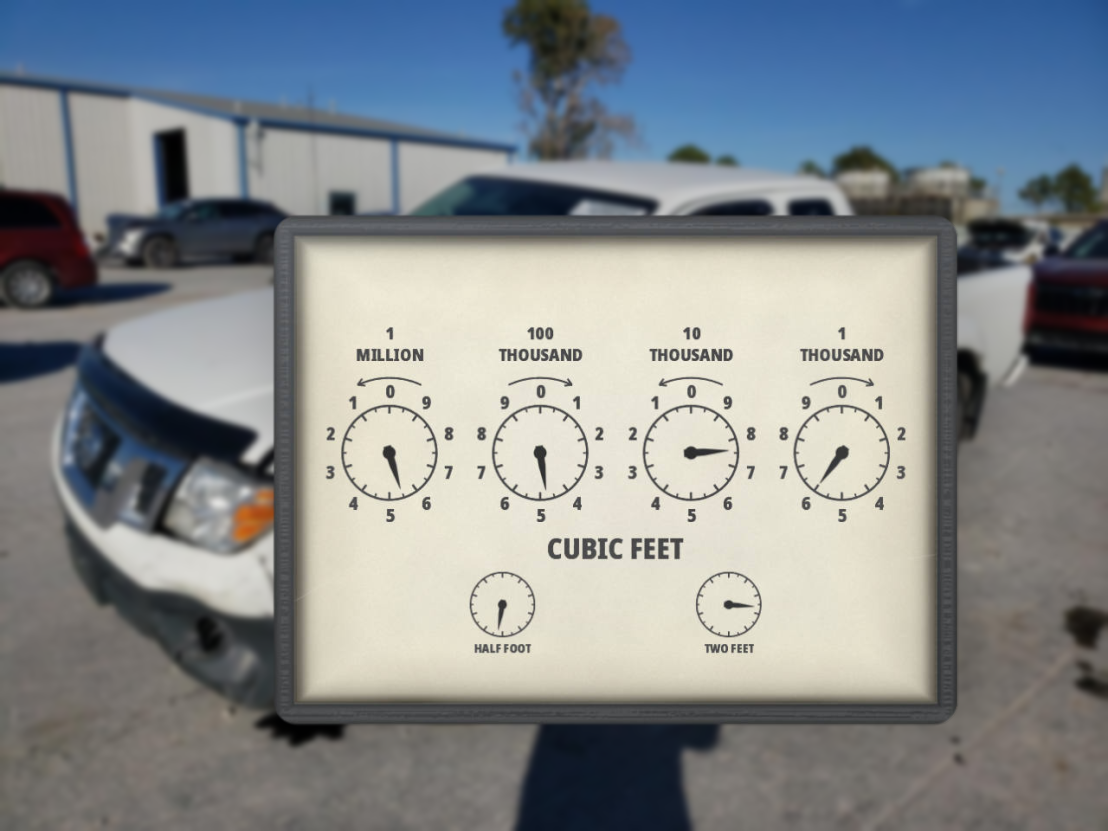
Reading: 547600 ft³
